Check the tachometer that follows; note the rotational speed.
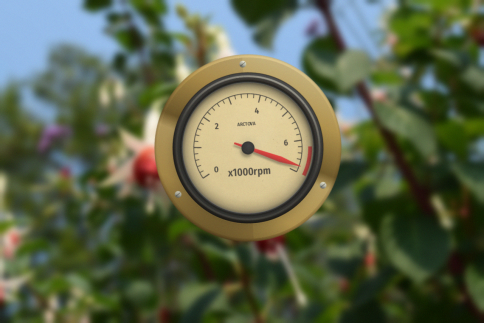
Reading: 6800 rpm
